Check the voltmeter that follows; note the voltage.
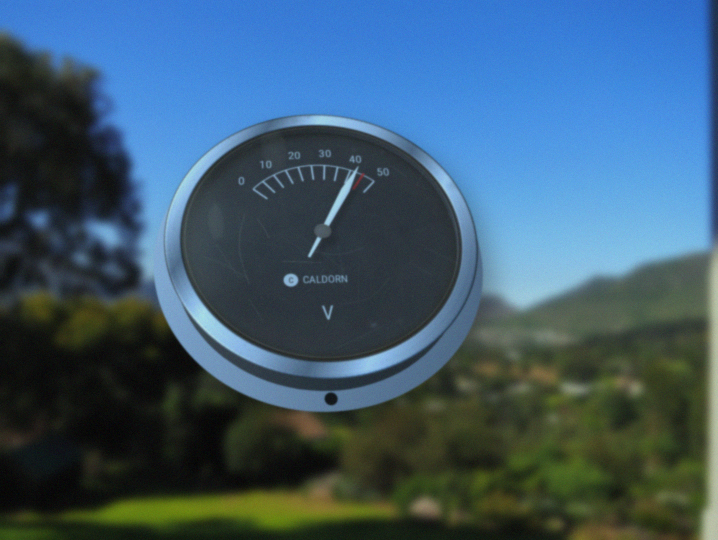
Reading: 42.5 V
